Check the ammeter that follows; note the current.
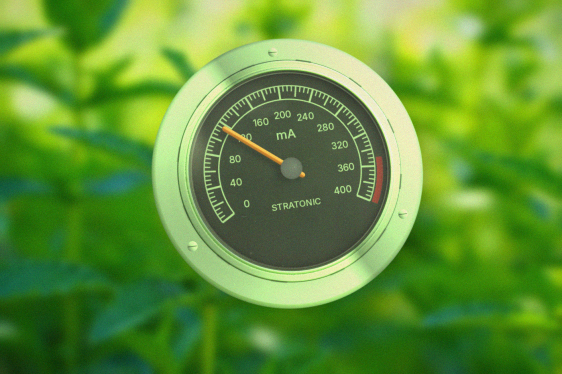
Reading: 115 mA
